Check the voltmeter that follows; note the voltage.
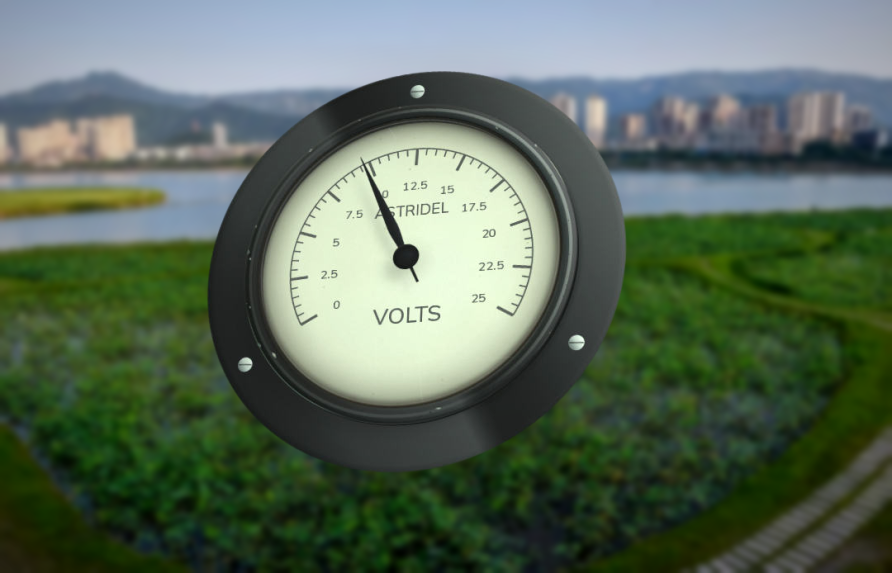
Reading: 9.75 V
